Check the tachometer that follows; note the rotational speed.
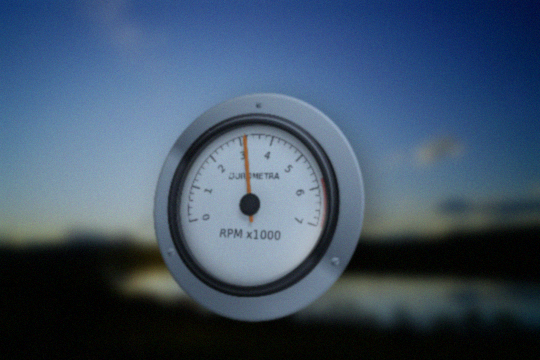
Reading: 3200 rpm
